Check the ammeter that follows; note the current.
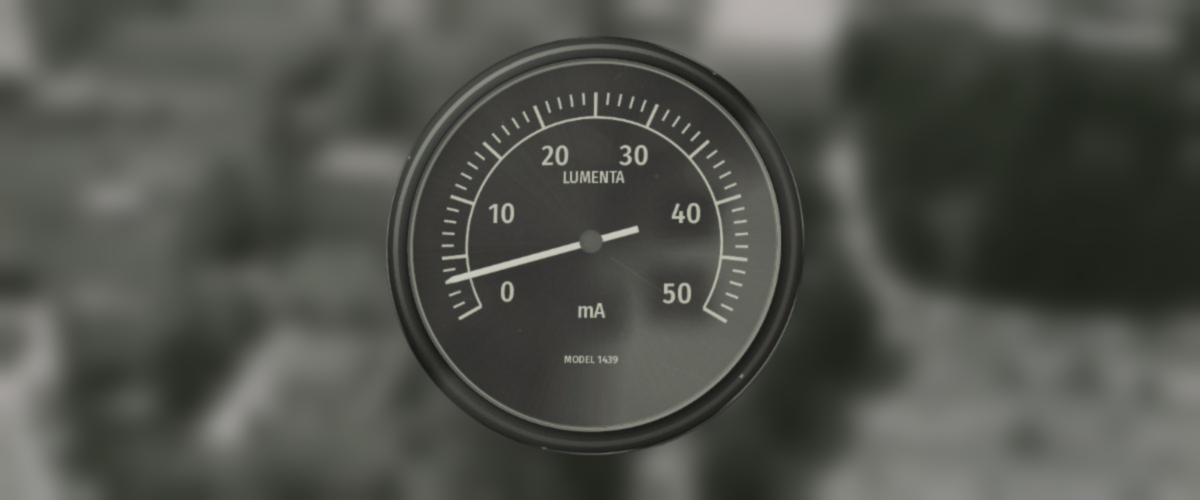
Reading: 3 mA
